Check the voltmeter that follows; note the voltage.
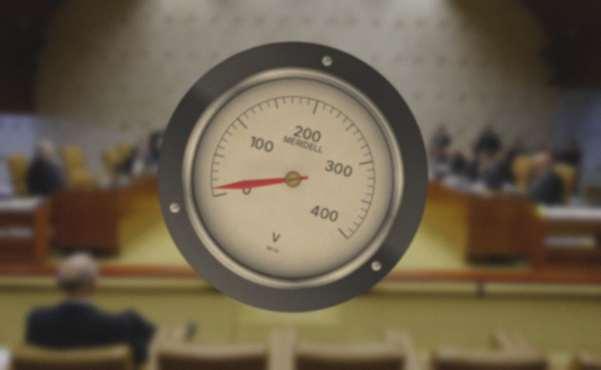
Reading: 10 V
